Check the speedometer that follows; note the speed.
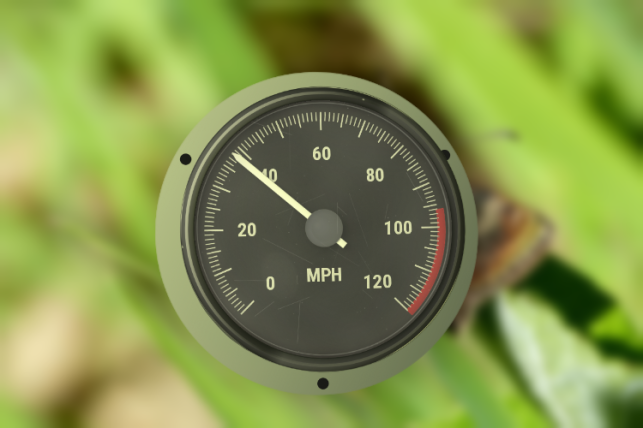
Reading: 38 mph
